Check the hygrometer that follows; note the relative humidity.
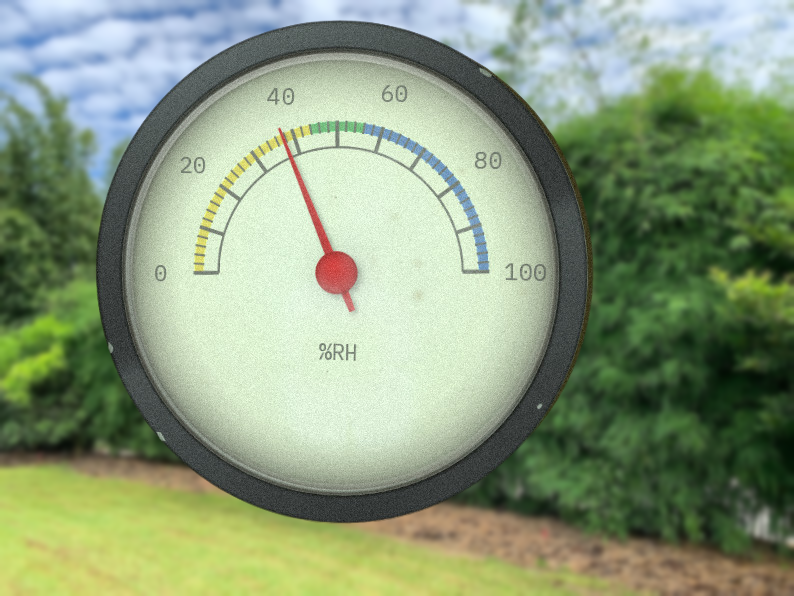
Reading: 38 %
